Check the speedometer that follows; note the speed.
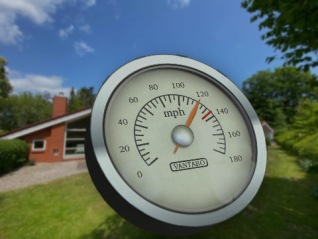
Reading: 120 mph
